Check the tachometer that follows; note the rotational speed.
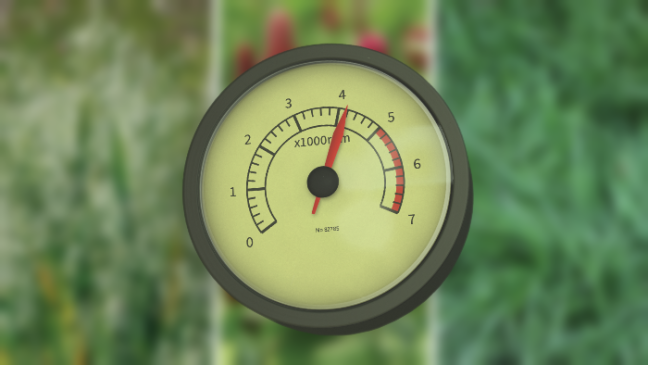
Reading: 4200 rpm
